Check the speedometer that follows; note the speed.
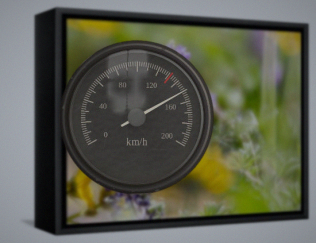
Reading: 150 km/h
